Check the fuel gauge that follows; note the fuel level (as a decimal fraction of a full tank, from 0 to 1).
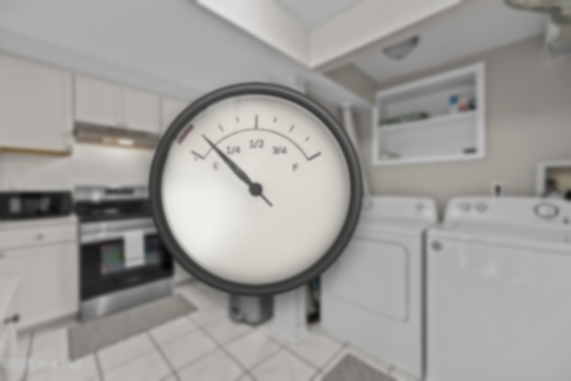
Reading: 0.125
